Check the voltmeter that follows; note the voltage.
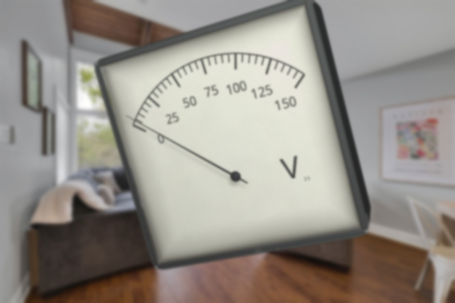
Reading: 5 V
